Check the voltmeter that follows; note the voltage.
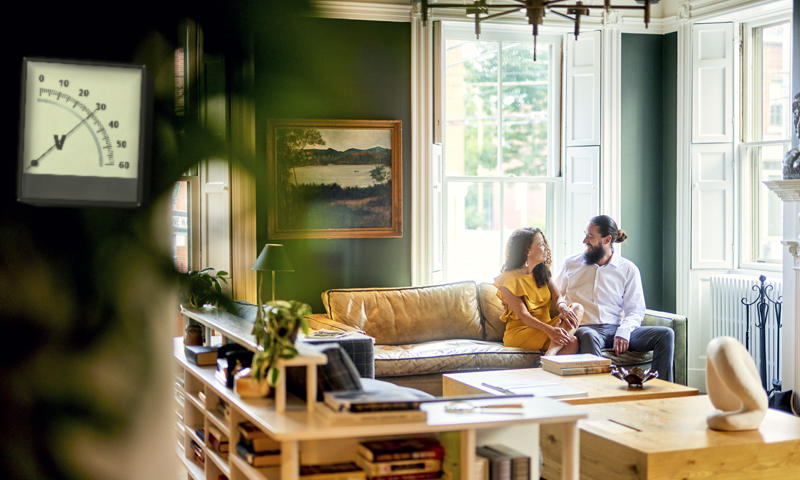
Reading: 30 V
